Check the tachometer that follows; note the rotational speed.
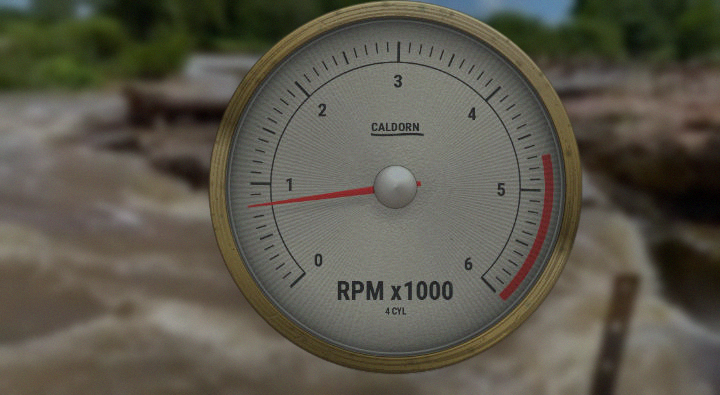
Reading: 800 rpm
